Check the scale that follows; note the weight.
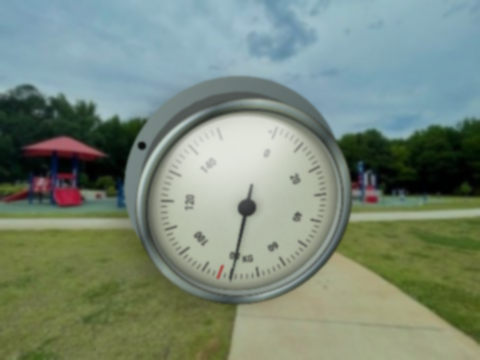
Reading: 80 kg
